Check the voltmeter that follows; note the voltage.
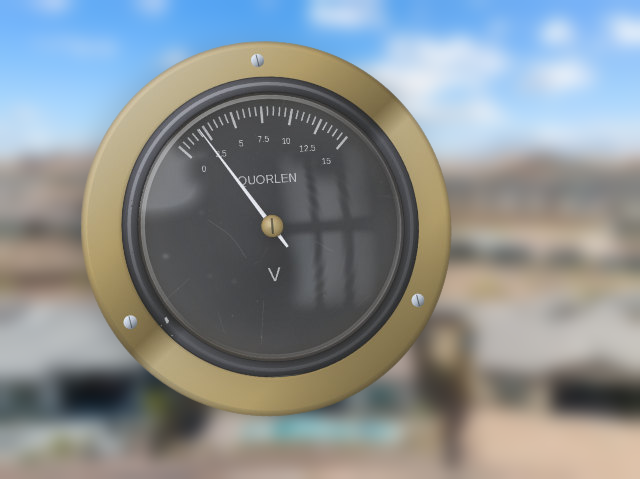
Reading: 2 V
